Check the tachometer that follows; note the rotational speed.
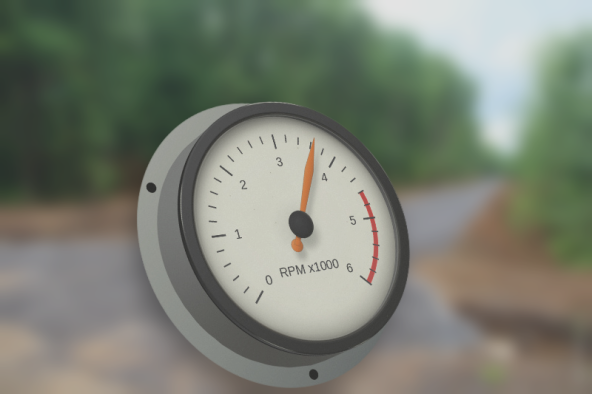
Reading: 3600 rpm
